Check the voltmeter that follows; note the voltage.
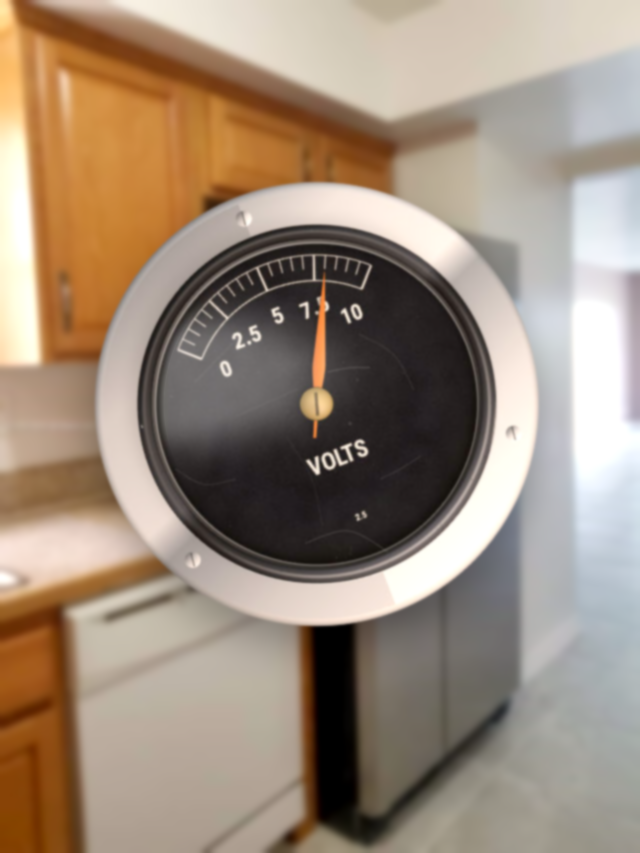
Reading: 8 V
